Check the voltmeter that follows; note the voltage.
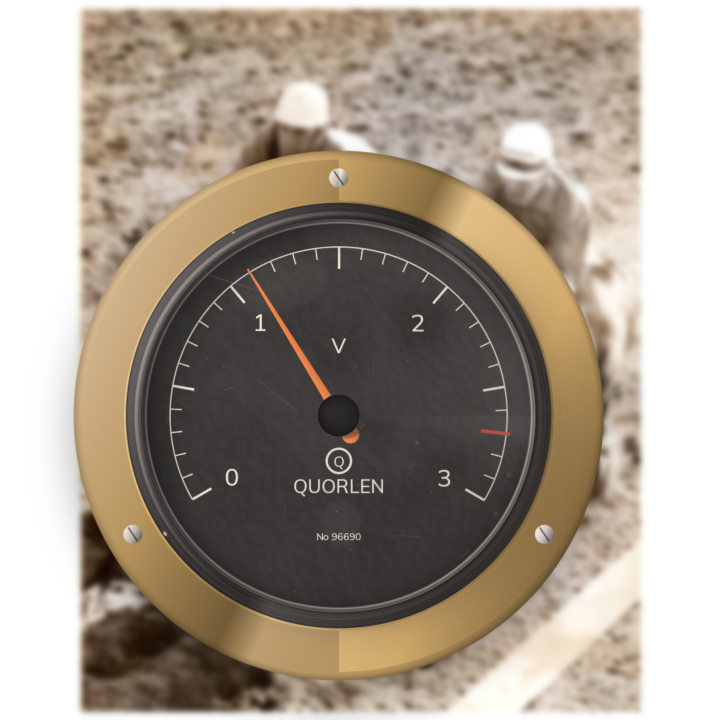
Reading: 1.1 V
